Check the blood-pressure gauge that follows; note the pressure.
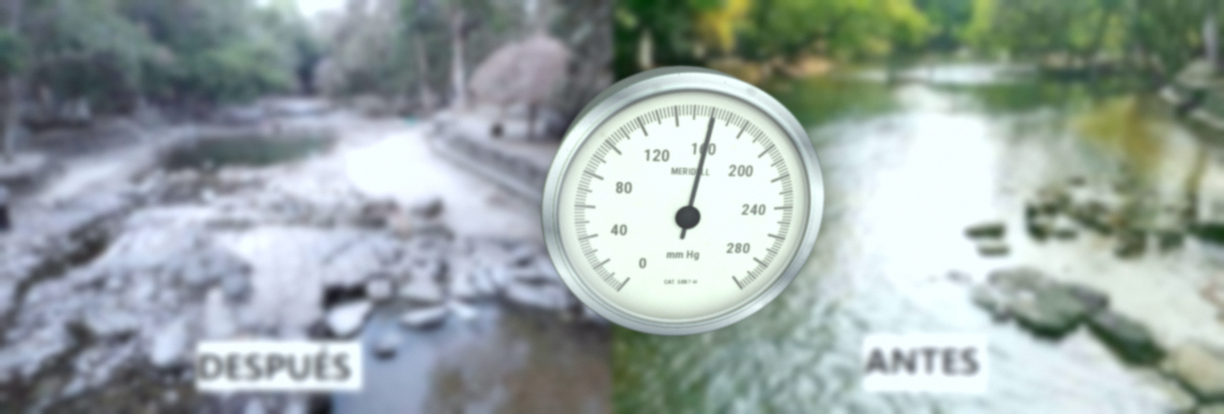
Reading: 160 mmHg
